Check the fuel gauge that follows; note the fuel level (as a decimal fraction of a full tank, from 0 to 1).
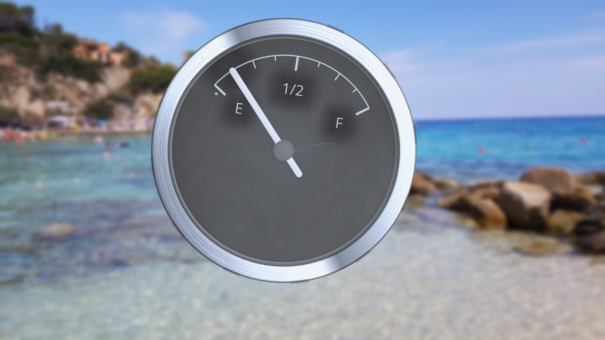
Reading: 0.125
